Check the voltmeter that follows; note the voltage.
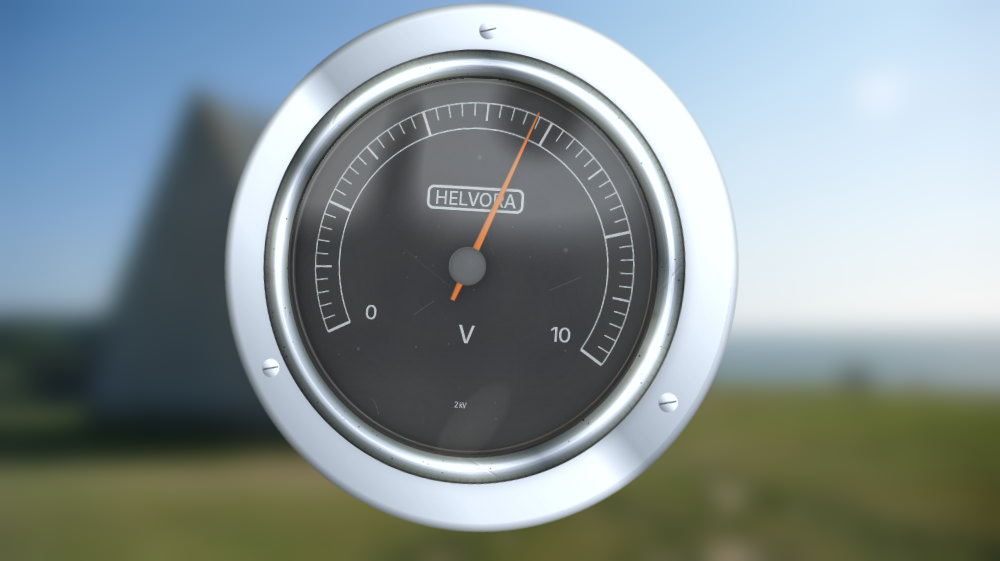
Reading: 5.8 V
